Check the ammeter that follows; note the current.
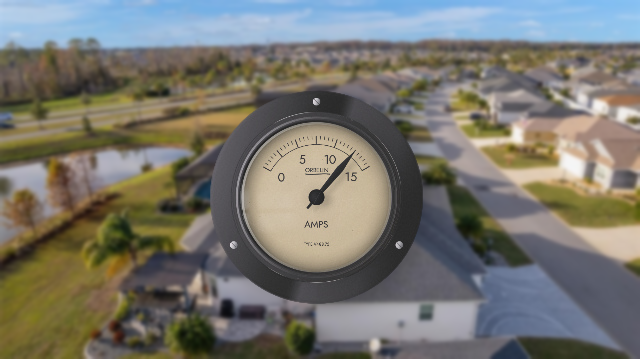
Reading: 12.5 A
